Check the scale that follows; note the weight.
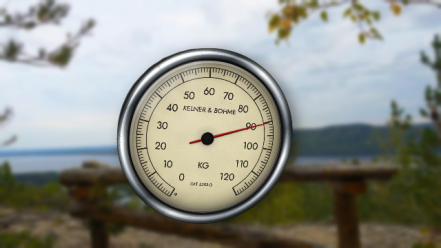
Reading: 90 kg
